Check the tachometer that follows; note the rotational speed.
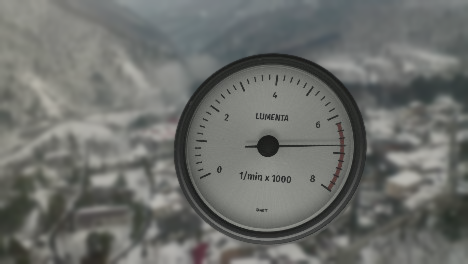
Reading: 6800 rpm
